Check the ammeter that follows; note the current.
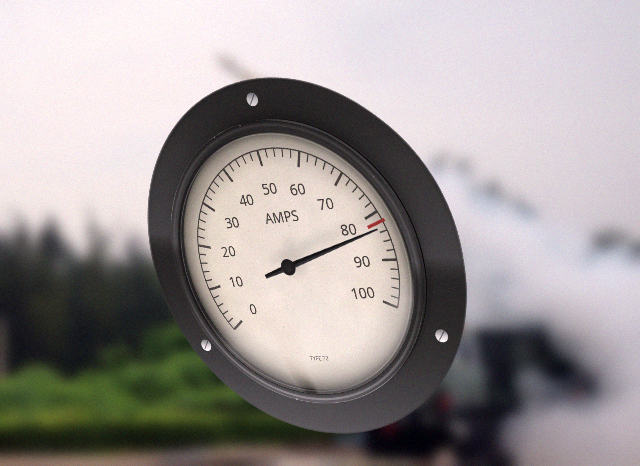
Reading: 83 A
